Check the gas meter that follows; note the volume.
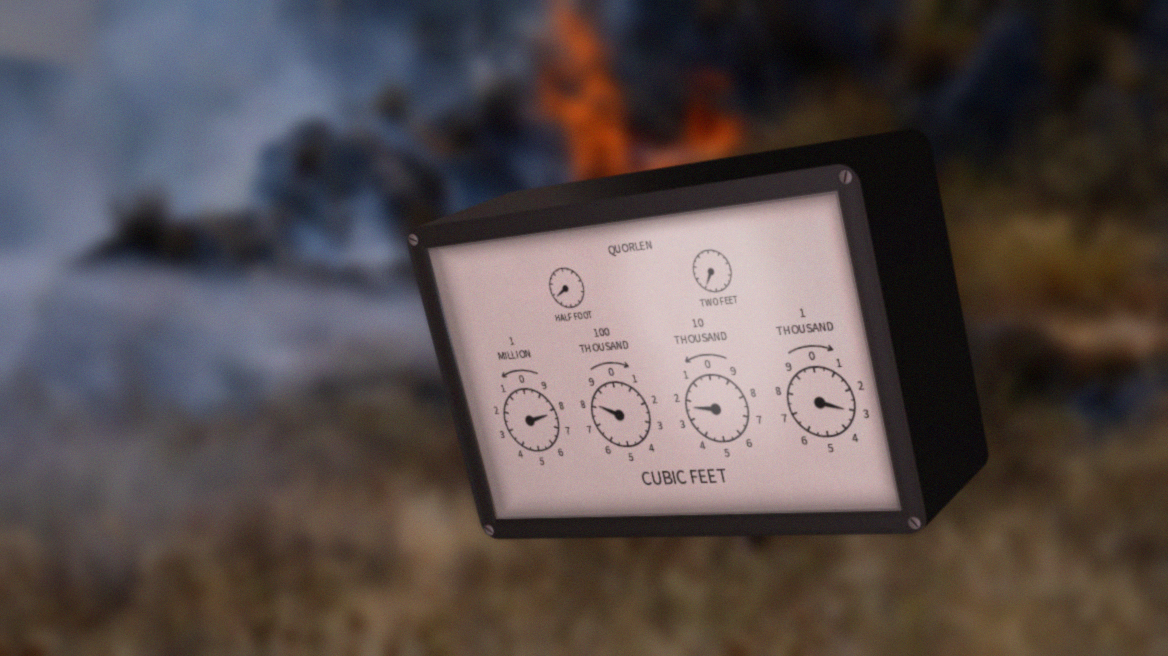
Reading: 782300 ft³
